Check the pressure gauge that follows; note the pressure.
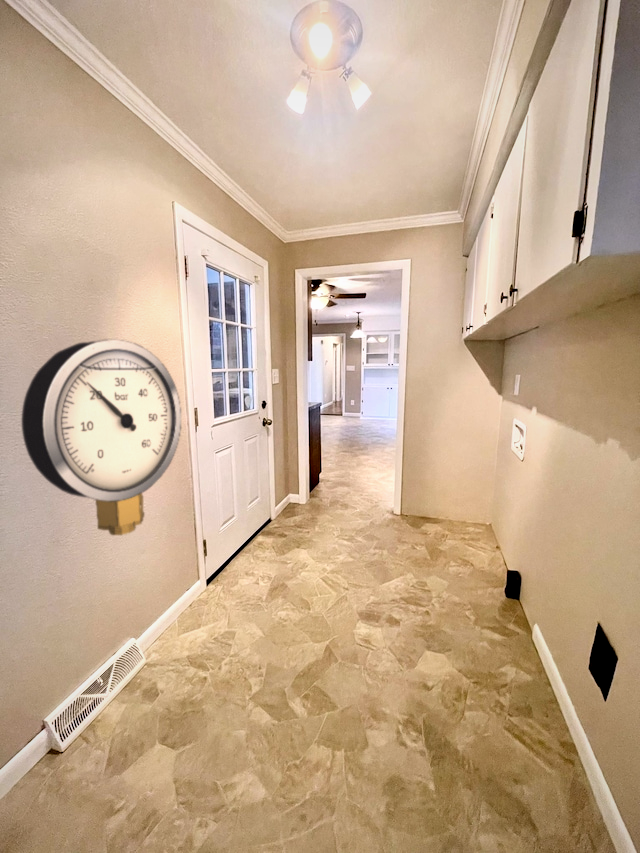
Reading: 20 bar
